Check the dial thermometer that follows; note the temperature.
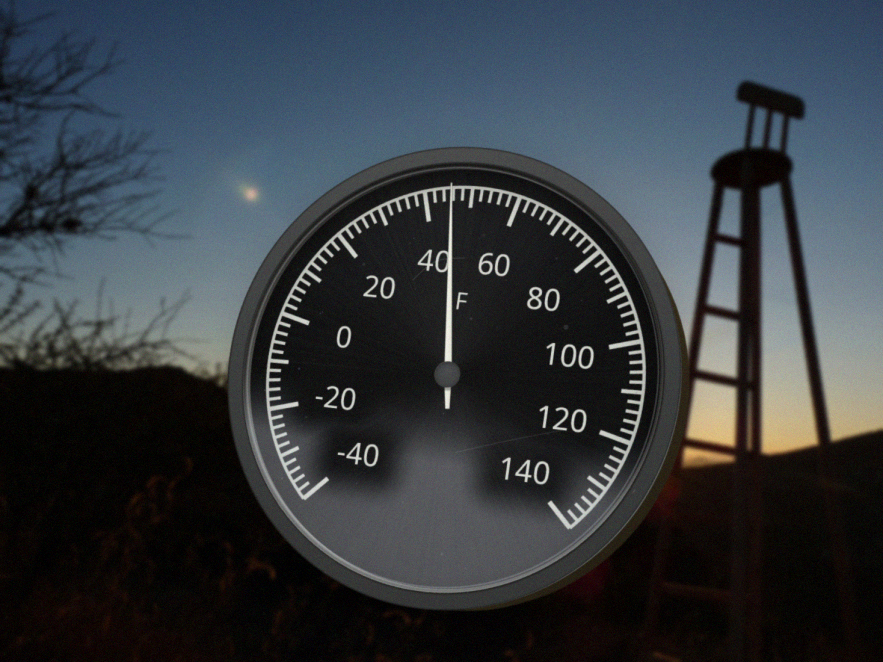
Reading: 46 °F
